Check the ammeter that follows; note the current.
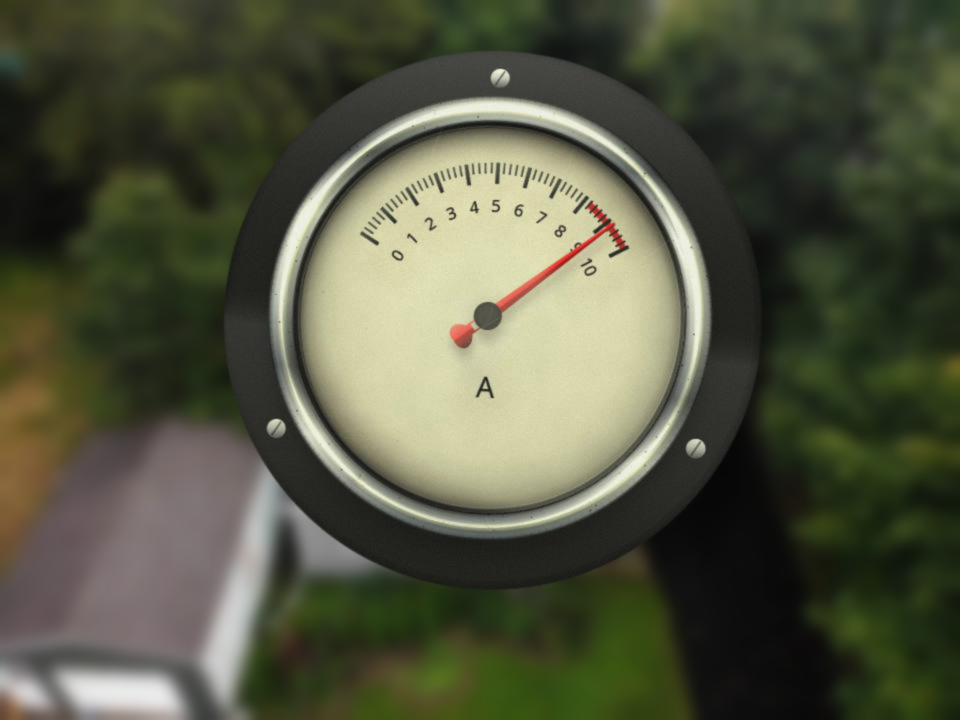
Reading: 9.2 A
